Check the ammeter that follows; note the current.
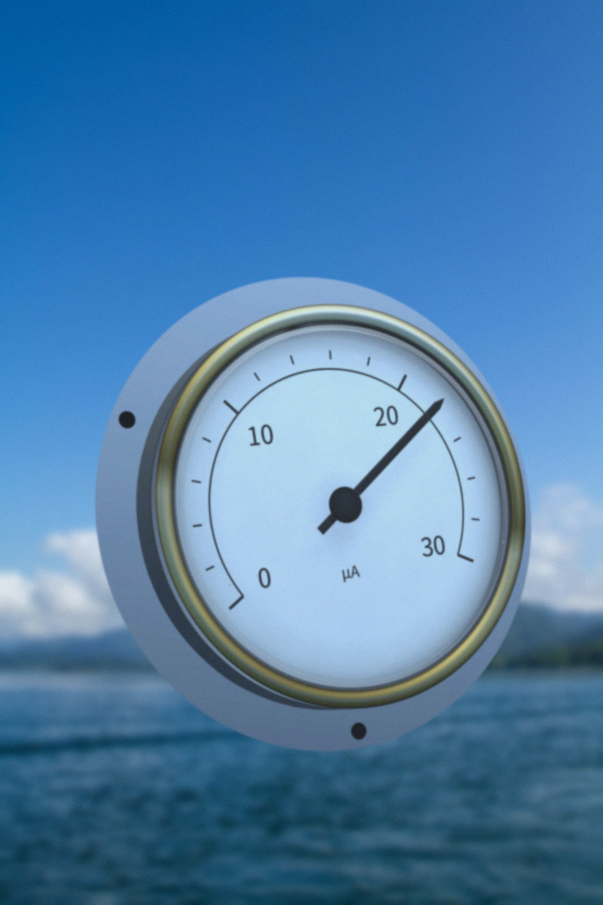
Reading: 22 µA
